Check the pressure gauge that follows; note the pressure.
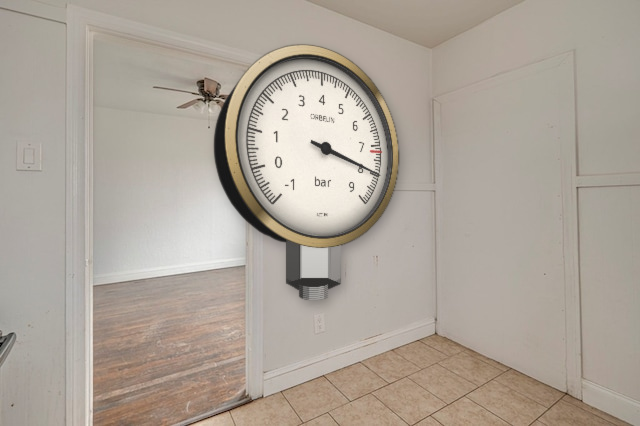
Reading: 8 bar
